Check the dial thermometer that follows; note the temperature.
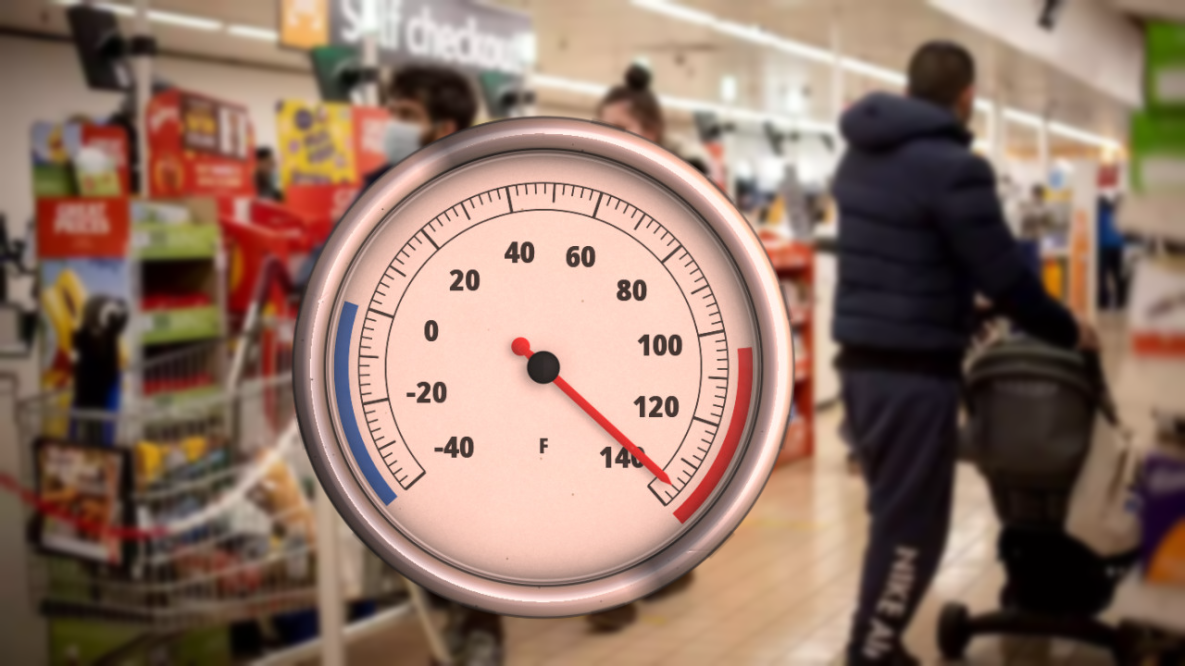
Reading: 136 °F
